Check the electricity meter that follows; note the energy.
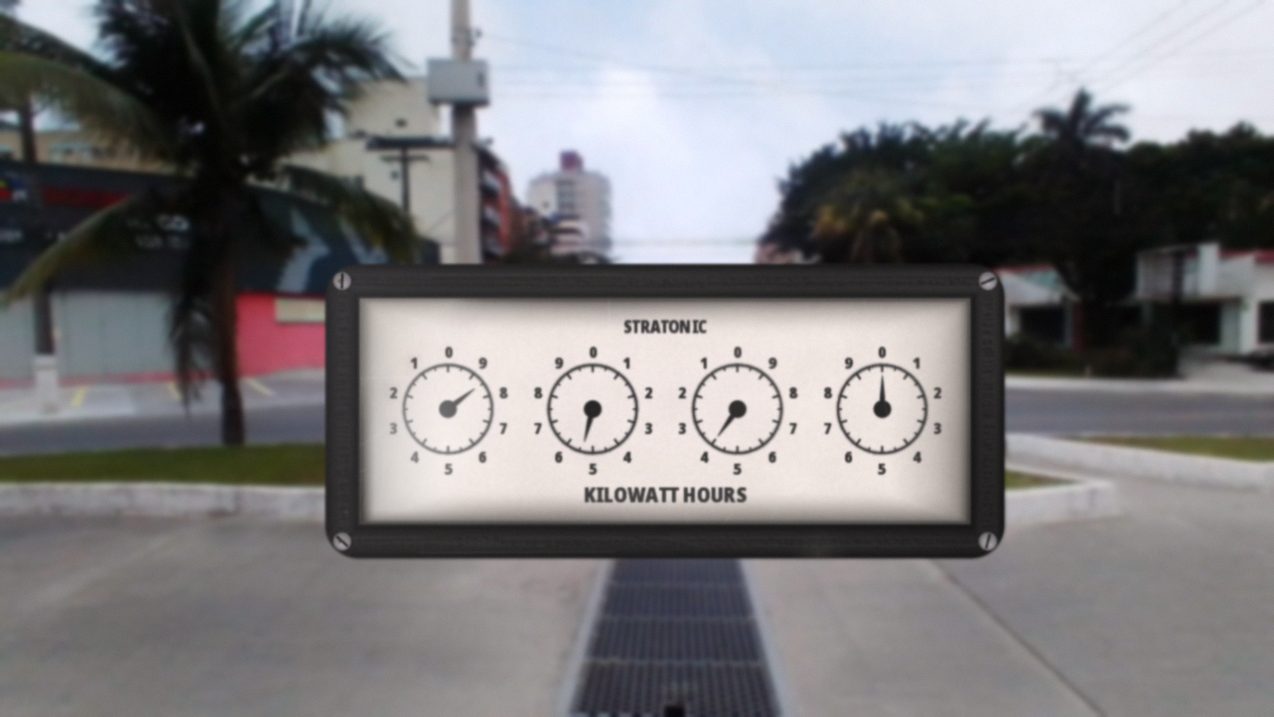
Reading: 8540 kWh
